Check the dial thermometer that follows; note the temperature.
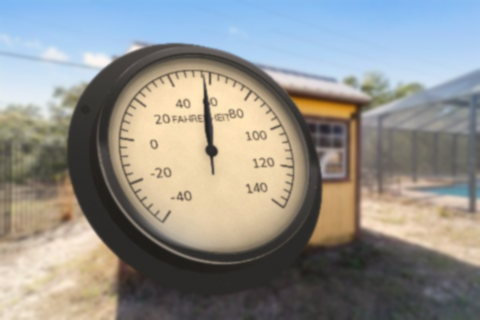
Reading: 56 °F
